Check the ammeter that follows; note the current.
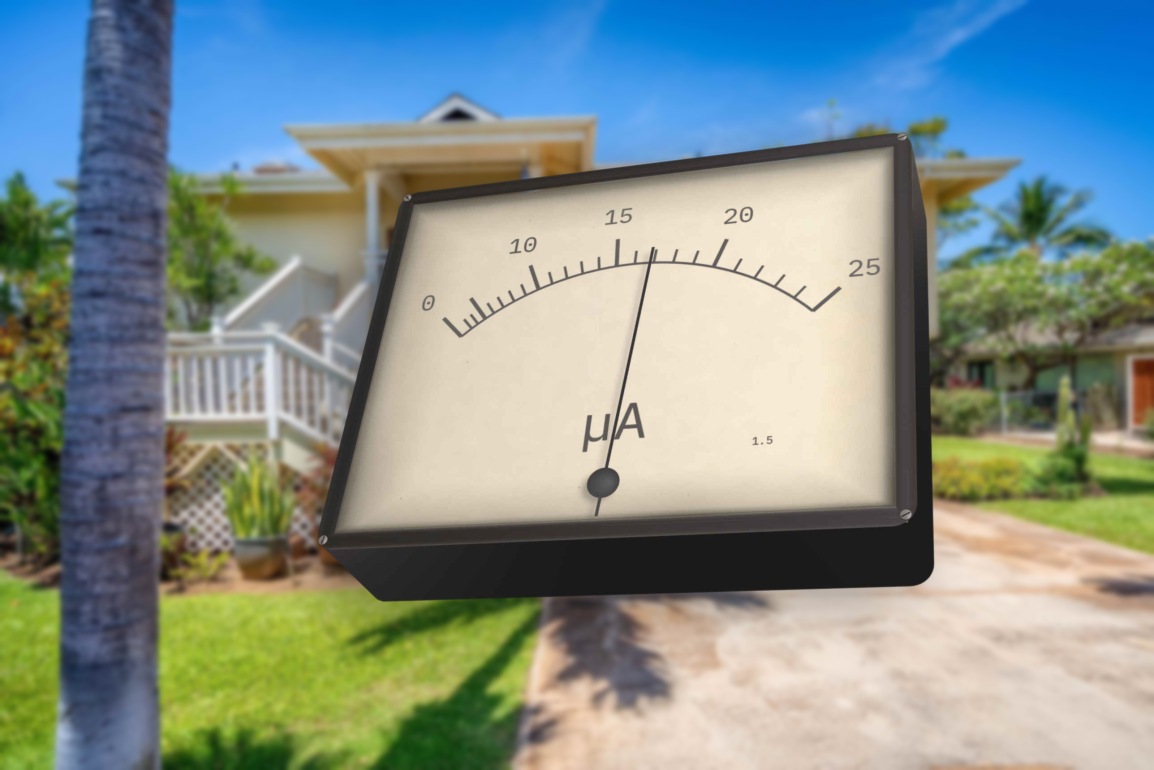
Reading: 17 µA
